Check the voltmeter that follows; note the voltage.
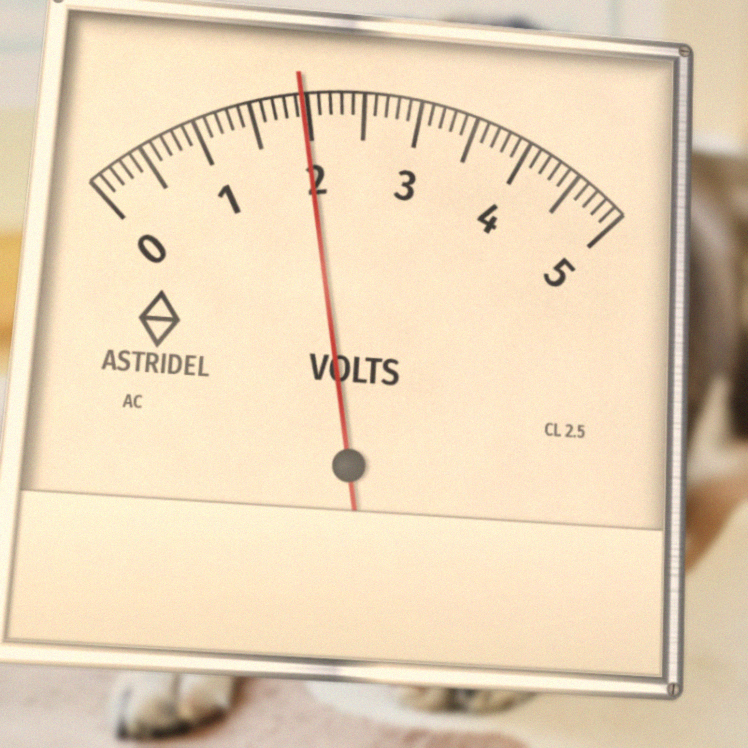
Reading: 1.95 V
